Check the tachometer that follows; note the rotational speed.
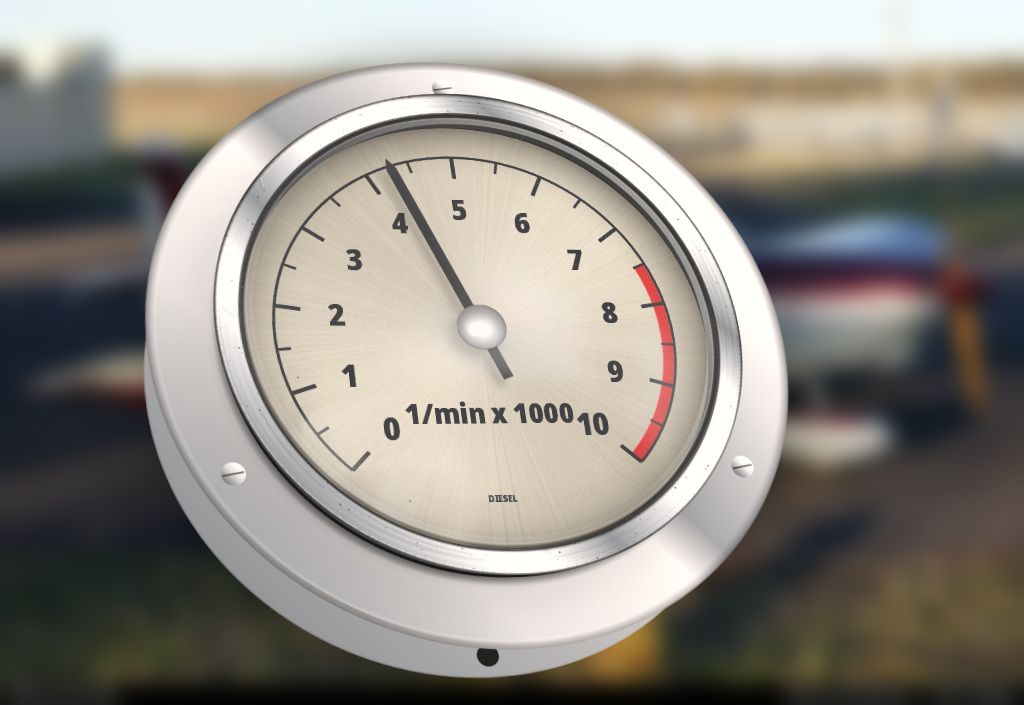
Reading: 4250 rpm
